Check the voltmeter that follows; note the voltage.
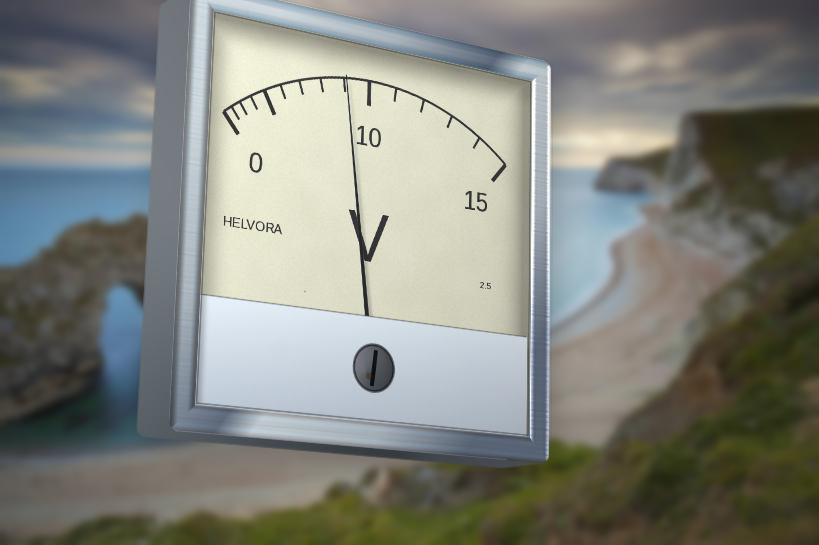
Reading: 9 V
